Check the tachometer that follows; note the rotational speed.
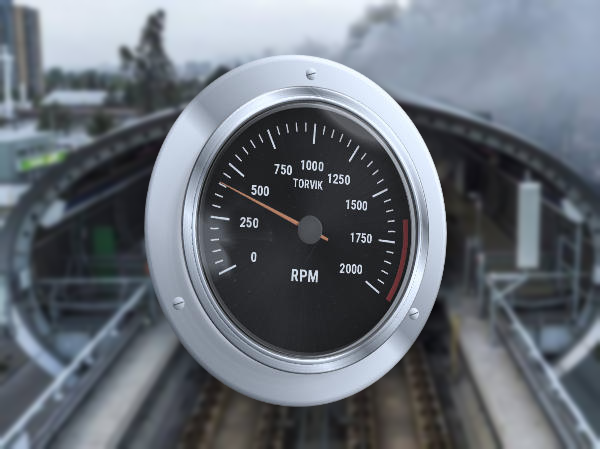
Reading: 400 rpm
